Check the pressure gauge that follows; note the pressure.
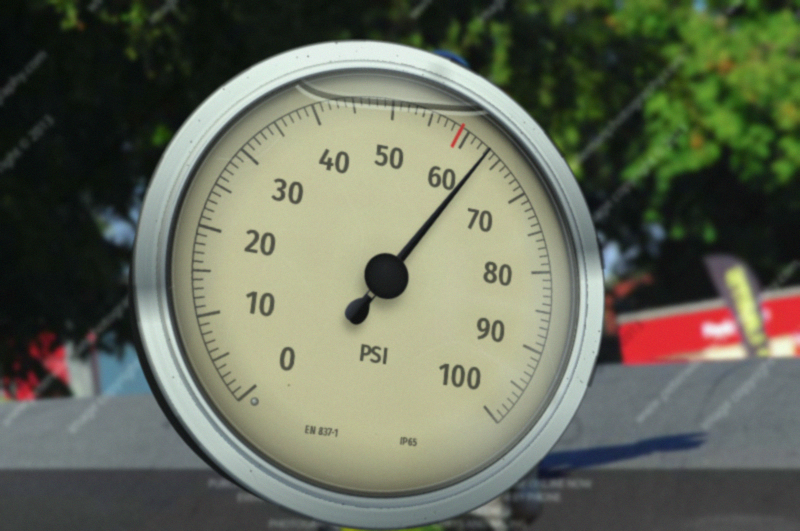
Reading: 63 psi
